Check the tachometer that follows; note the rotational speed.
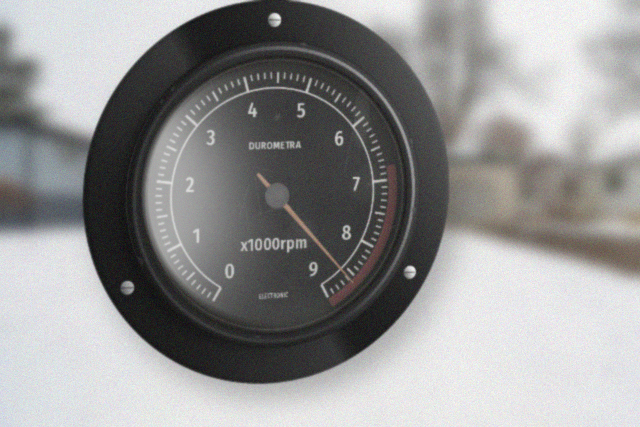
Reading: 8600 rpm
